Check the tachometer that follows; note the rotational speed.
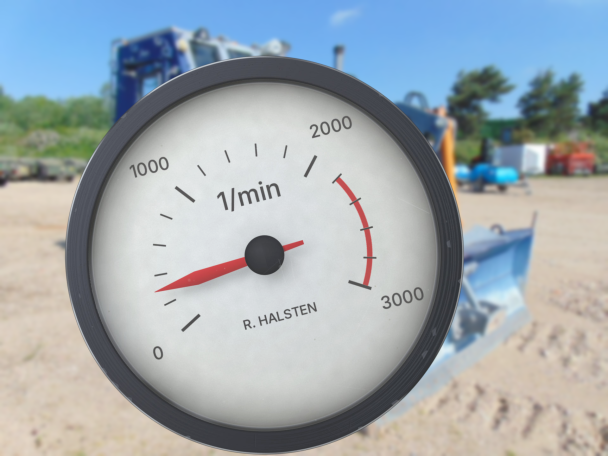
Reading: 300 rpm
